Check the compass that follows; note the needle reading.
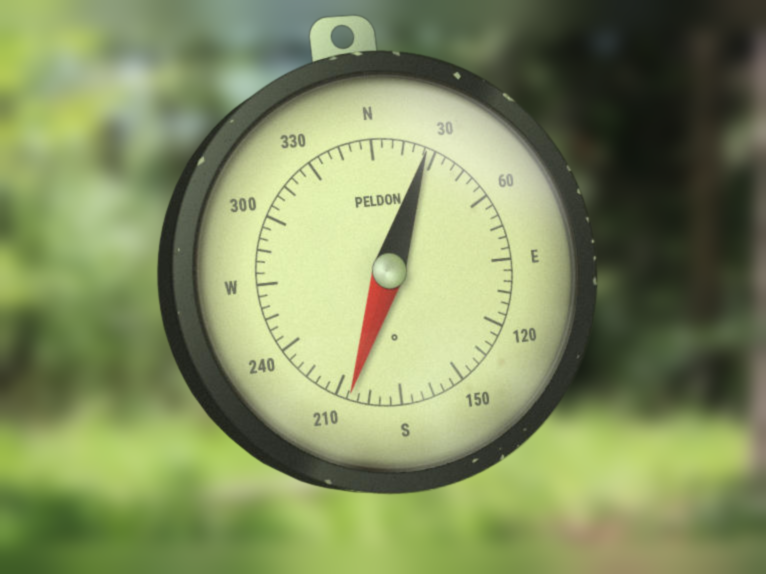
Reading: 205 °
